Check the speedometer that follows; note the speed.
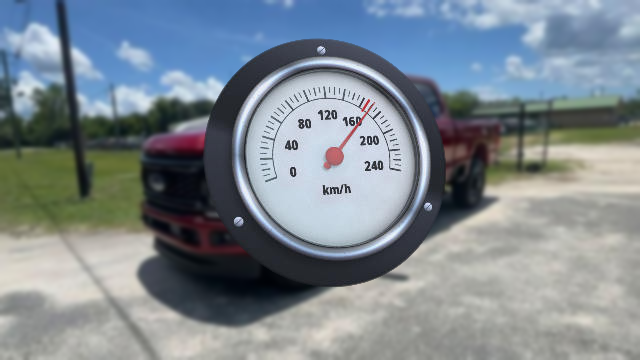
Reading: 170 km/h
